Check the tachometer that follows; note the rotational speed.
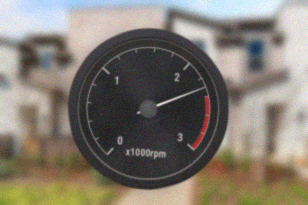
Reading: 2300 rpm
